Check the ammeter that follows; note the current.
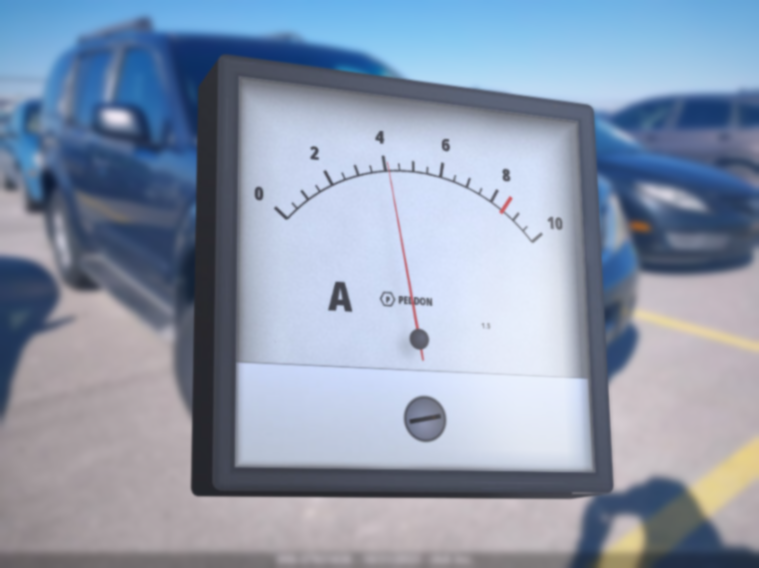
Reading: 4 A
